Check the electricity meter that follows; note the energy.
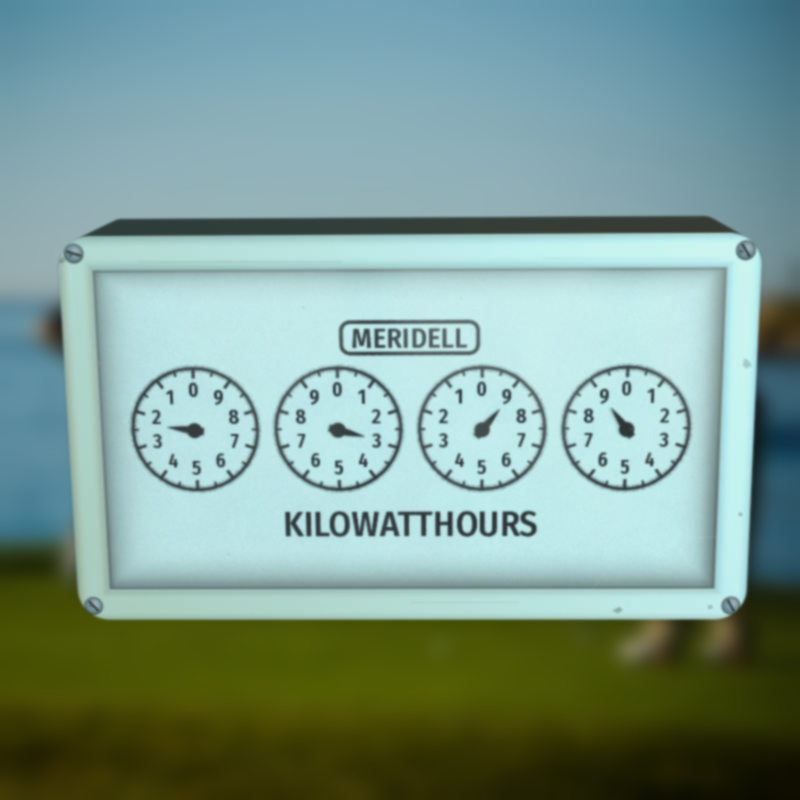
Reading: 2289 kWh
